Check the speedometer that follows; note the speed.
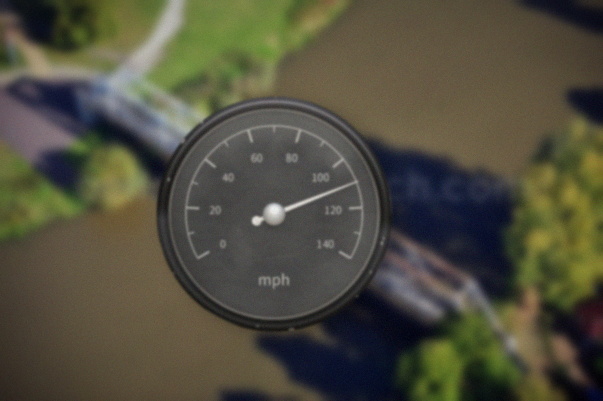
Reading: 110 mph
